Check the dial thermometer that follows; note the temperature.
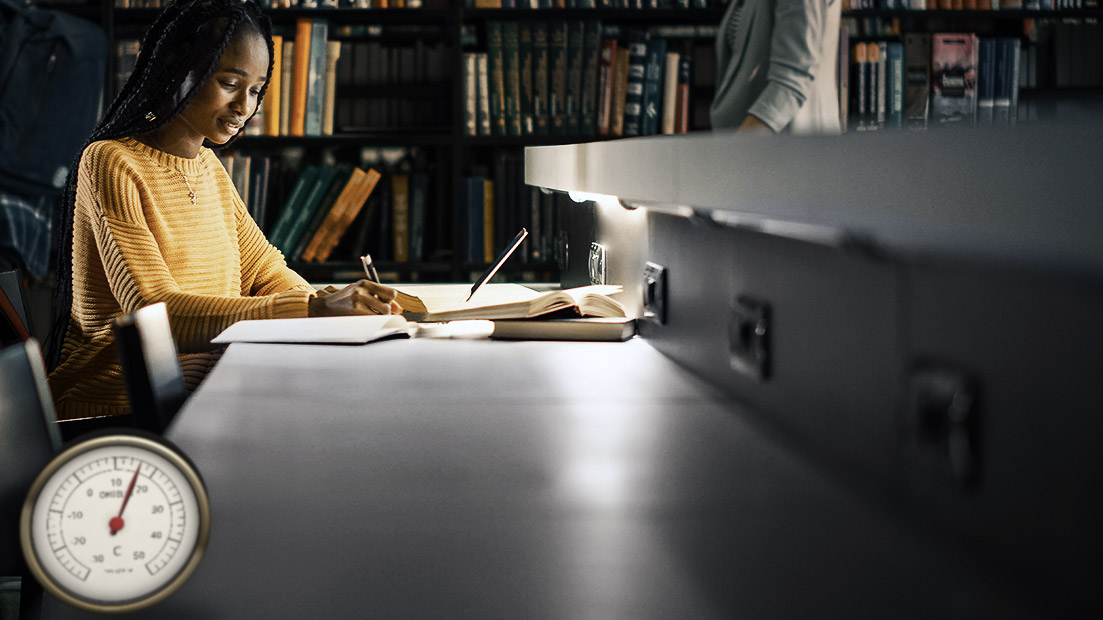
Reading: 16 °C
